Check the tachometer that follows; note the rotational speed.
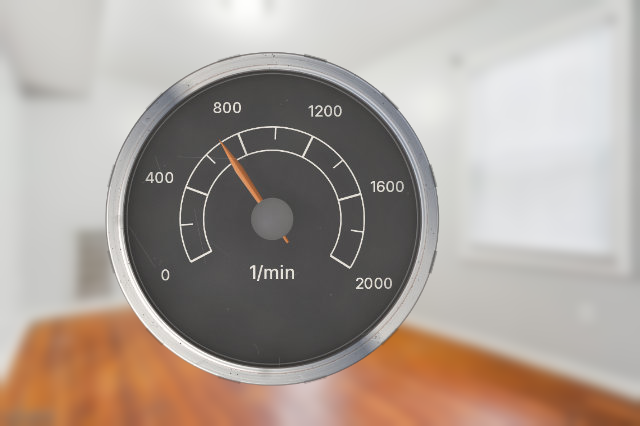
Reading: 700 rpm
